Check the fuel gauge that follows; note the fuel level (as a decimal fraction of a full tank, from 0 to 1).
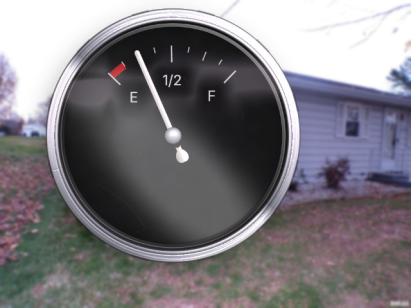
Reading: 0.25
